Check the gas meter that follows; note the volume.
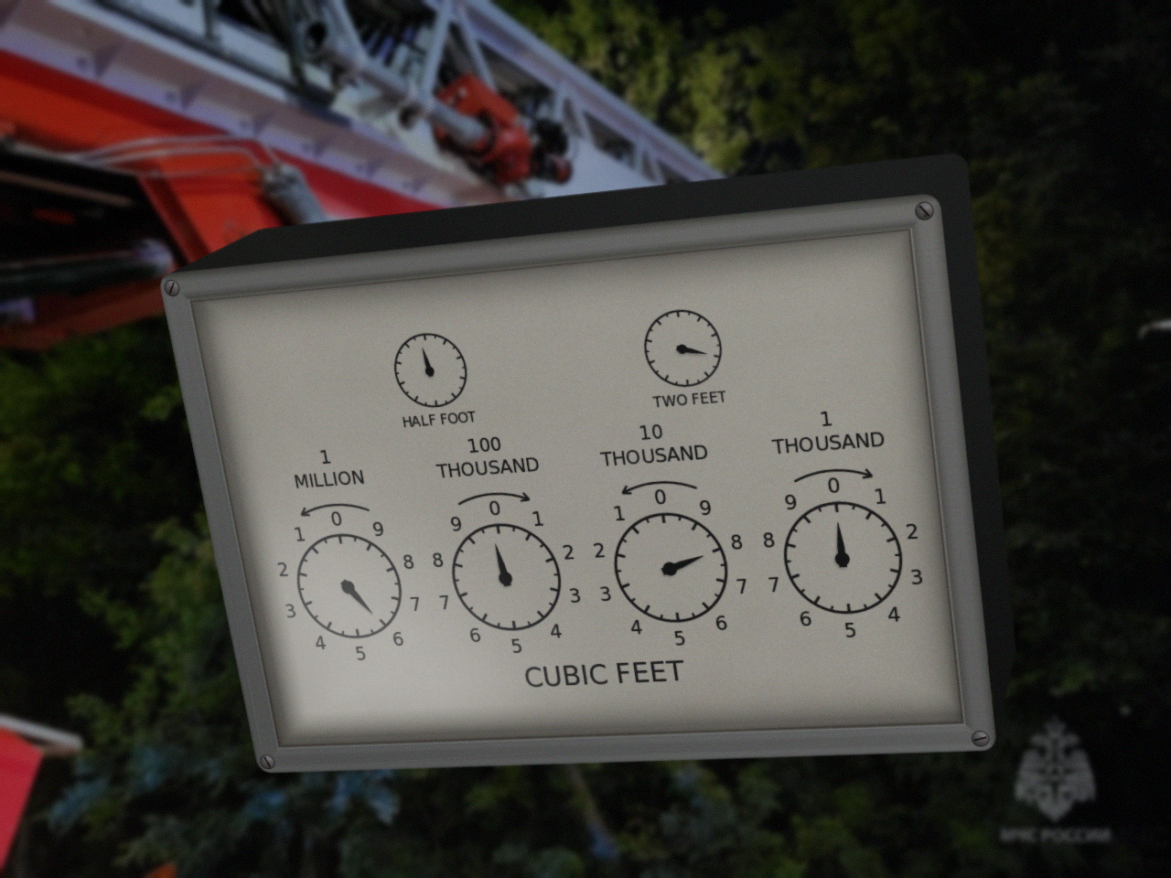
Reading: 598000 ft³
